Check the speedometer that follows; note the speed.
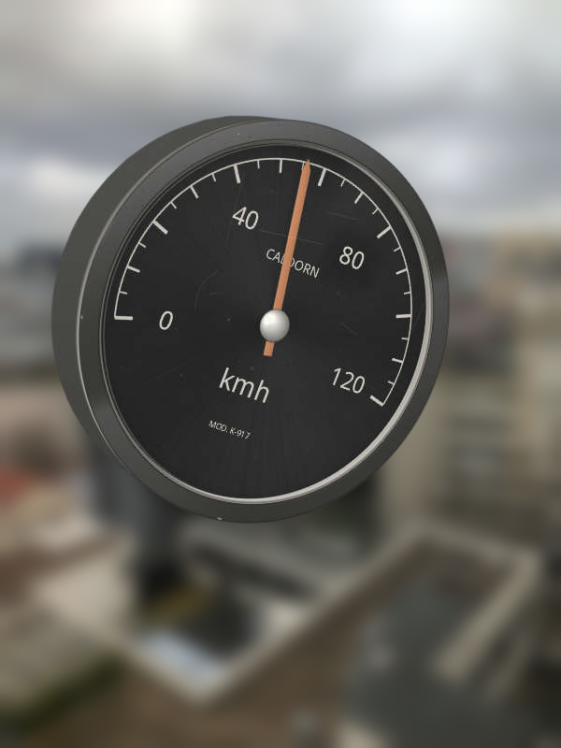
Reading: 55 km/h
